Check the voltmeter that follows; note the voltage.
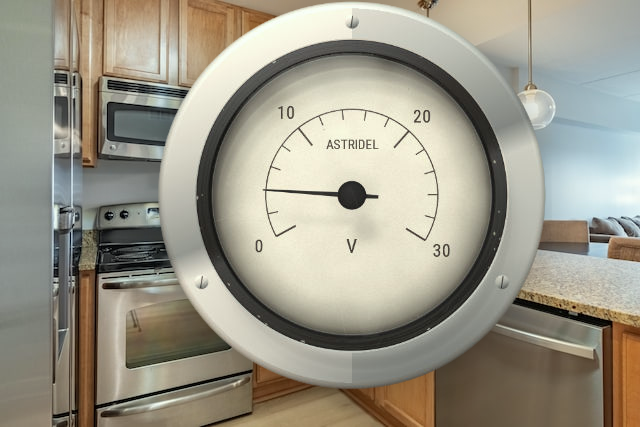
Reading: 4 V
